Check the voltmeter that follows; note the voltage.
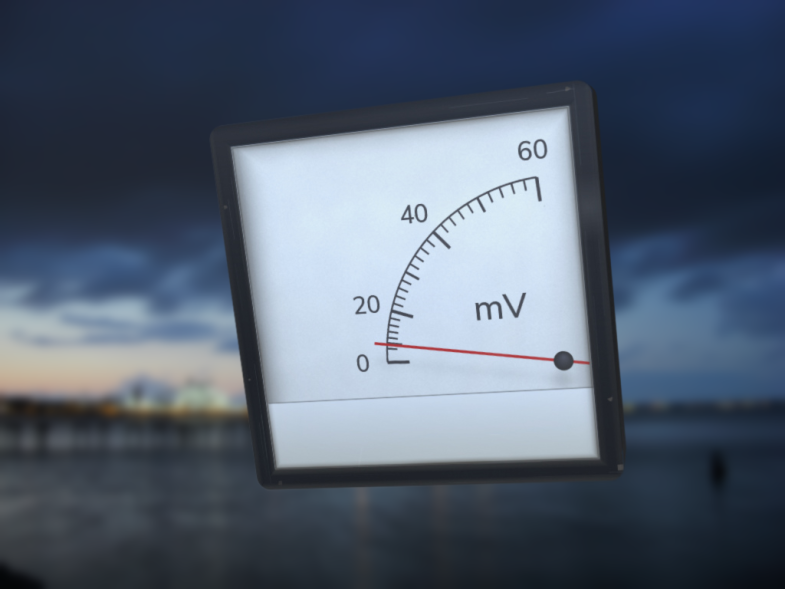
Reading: 10 mV
